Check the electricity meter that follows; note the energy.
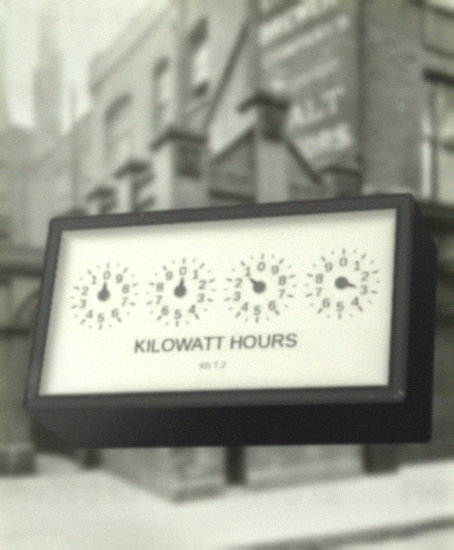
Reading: 13 kWh
